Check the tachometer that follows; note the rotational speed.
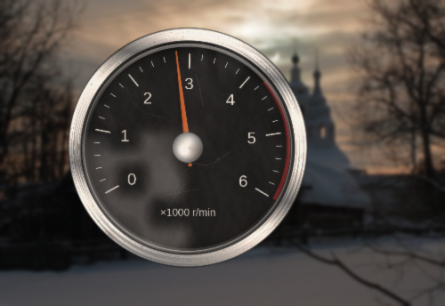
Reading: 2800 rpm
